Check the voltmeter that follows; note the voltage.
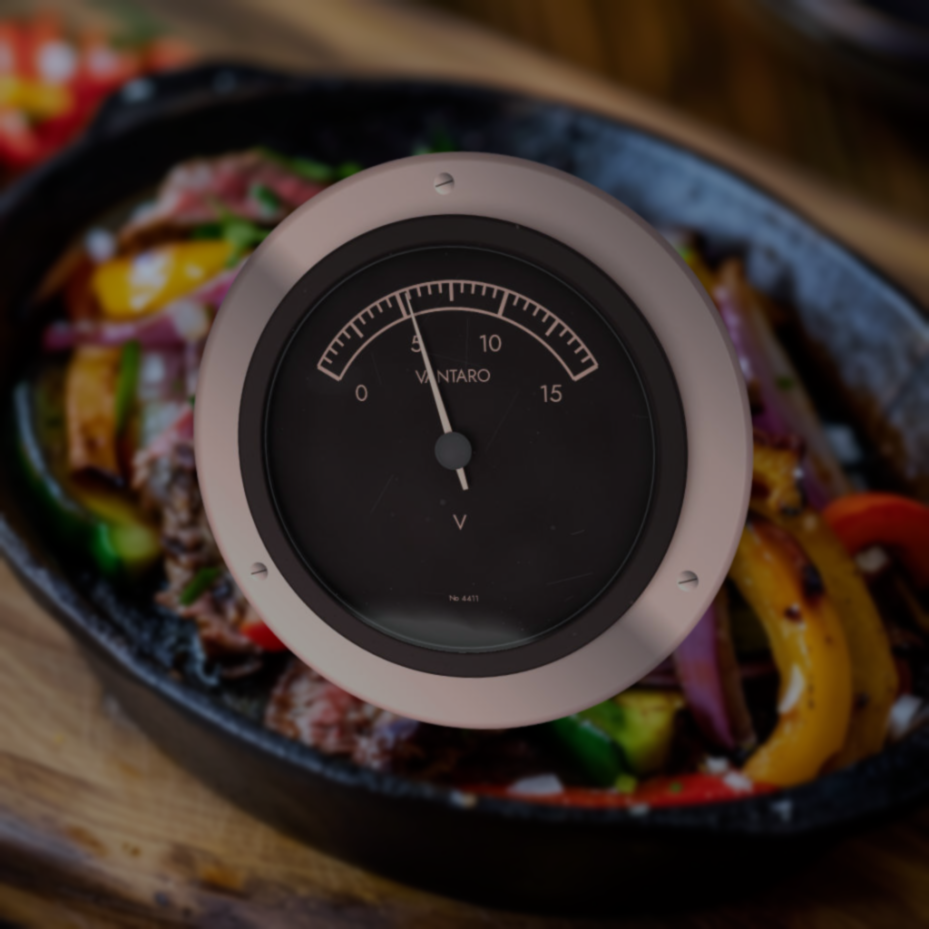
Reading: 5.5 V
